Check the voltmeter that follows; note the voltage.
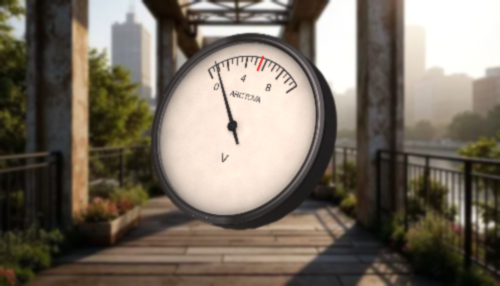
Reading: 1 V
